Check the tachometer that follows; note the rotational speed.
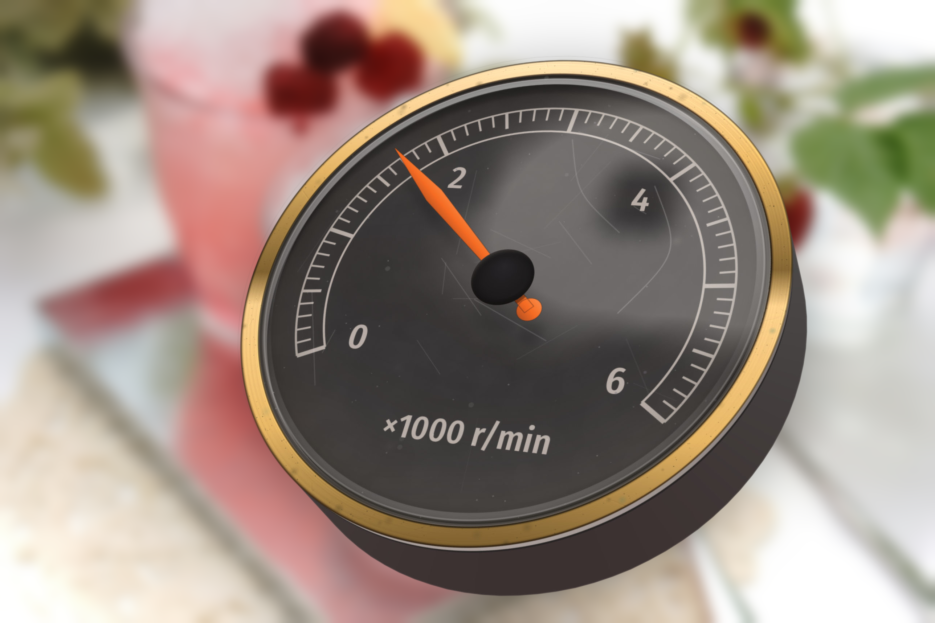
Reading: 1700 rpm
